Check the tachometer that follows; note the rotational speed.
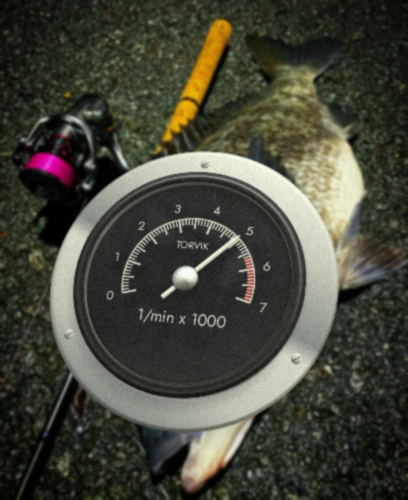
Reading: 5000 rpm
